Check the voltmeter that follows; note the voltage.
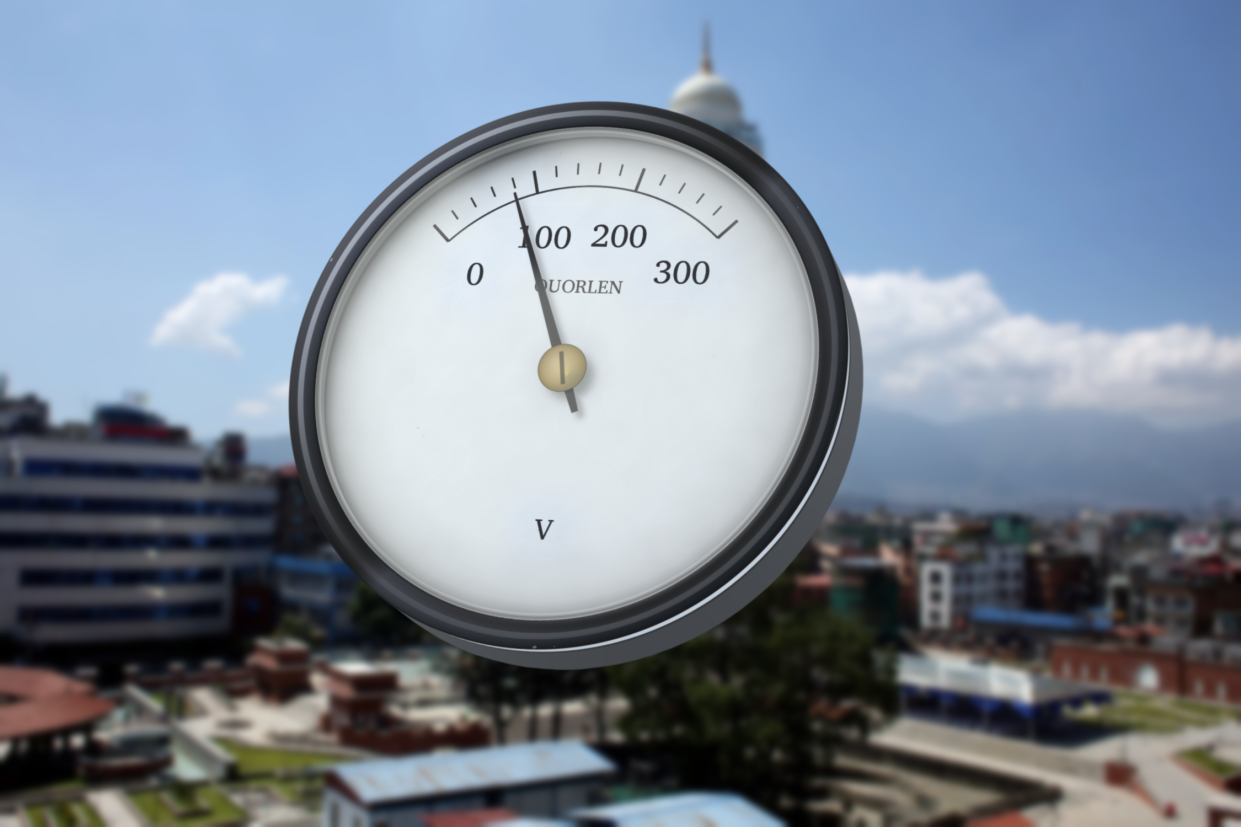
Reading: 80 V
